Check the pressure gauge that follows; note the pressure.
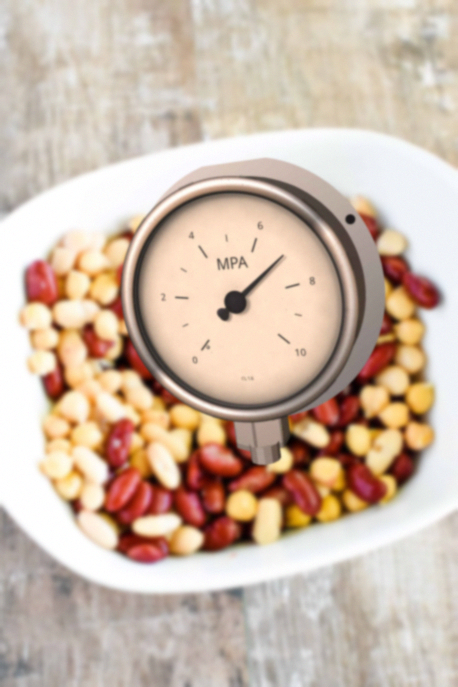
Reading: 7 MPa
